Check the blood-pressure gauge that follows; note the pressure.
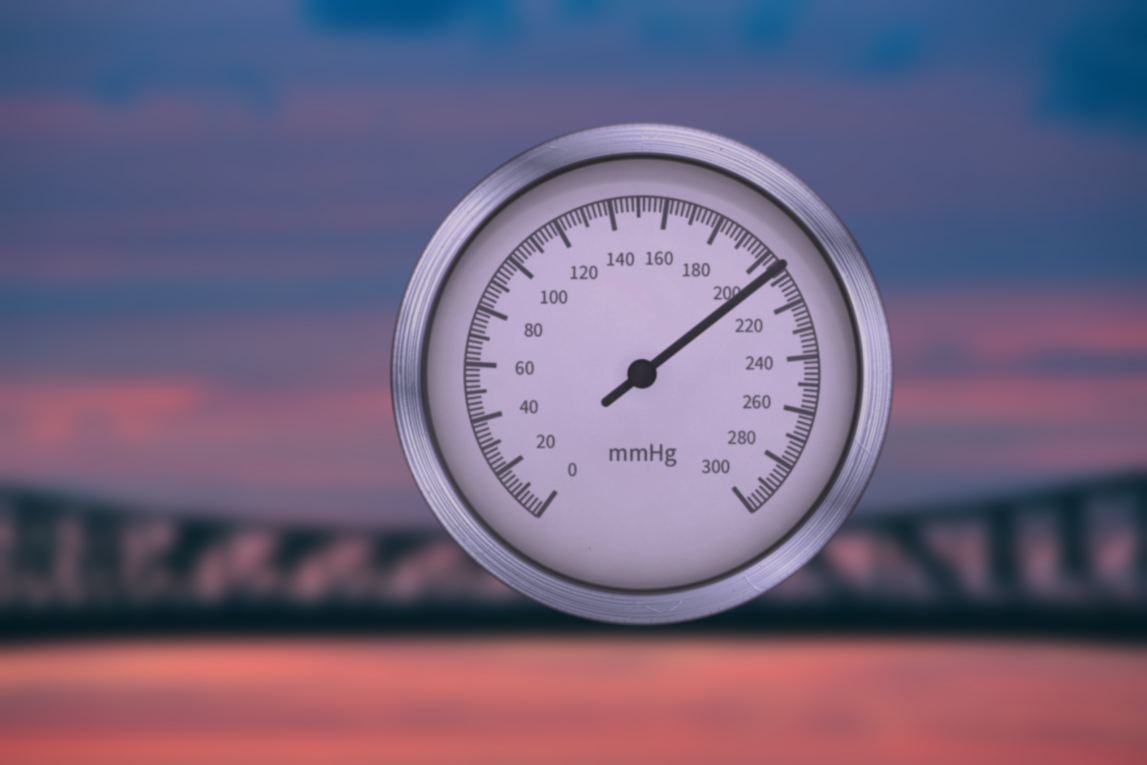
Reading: 206 mmHg
